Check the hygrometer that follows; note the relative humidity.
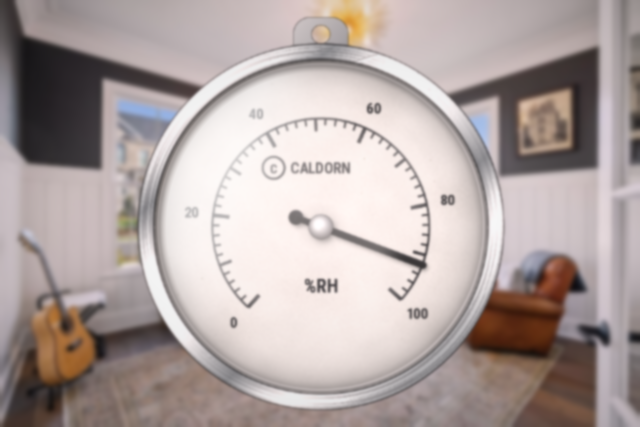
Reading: 92 %
